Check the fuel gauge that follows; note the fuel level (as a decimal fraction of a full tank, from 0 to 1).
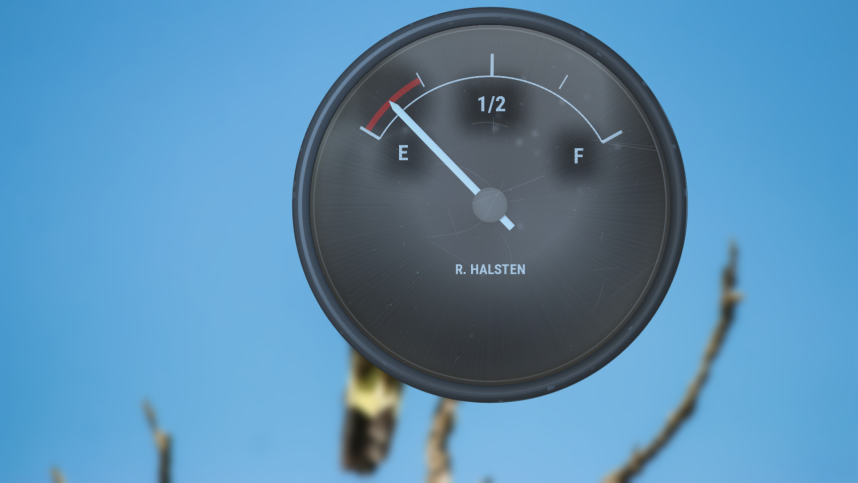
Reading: 0.125
